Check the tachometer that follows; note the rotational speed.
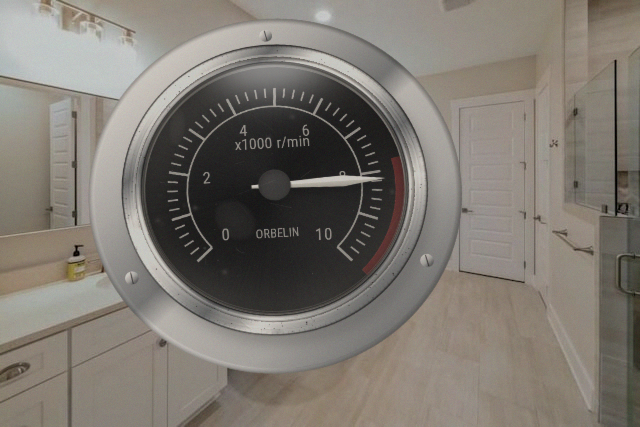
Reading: 8200 rpm
